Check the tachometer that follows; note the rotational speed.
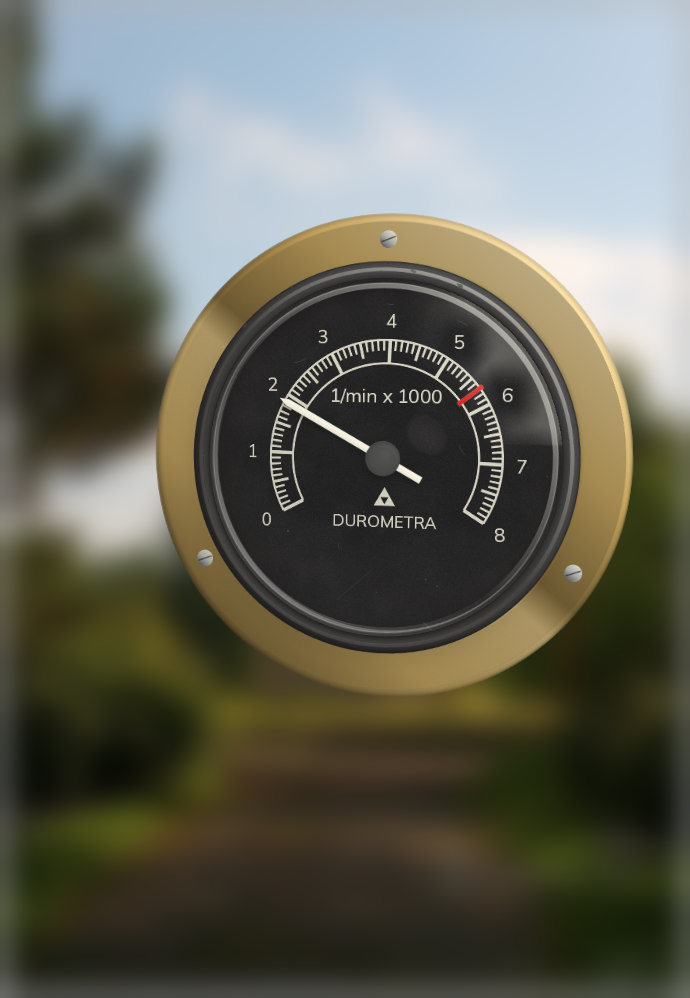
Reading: 1900 rpm
